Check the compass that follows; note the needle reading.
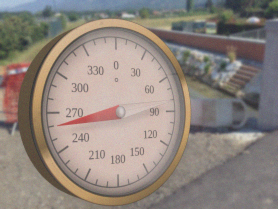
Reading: 260 °
